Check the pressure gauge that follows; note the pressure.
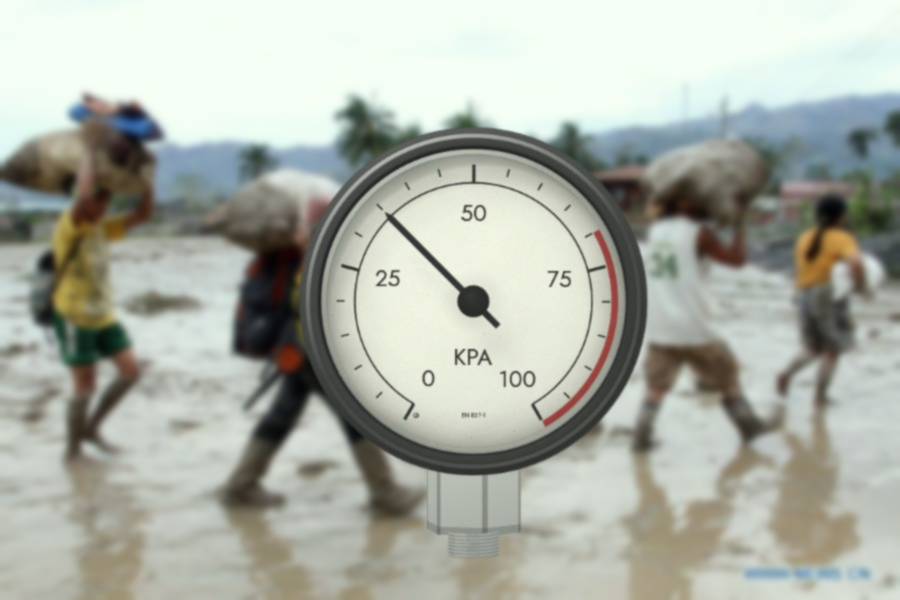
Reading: 35 kPa
